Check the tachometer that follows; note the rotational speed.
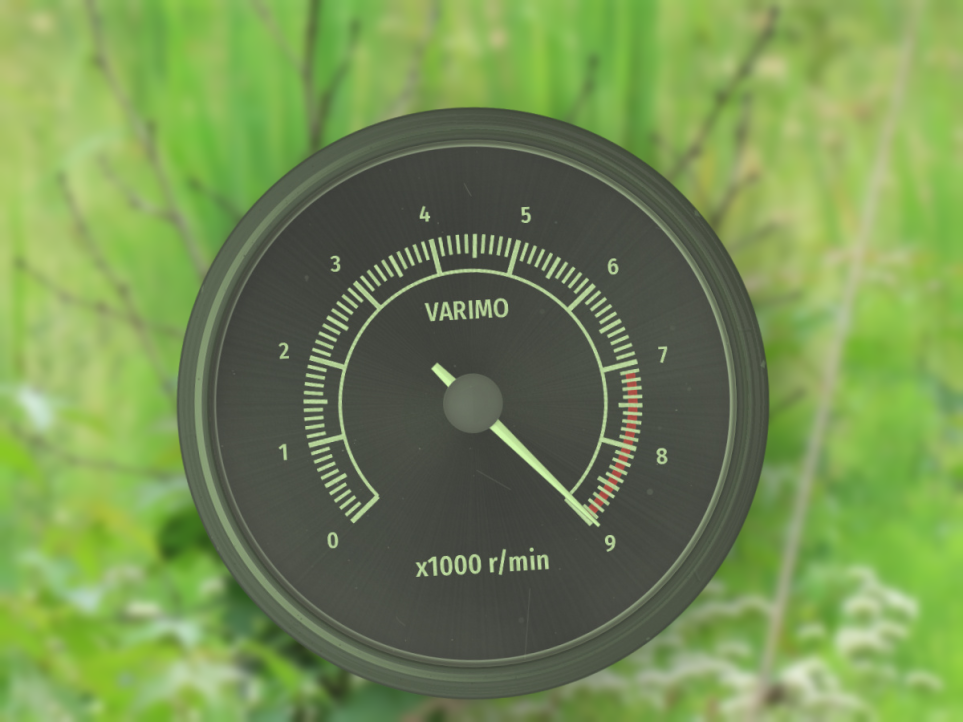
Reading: 8950 rpm
